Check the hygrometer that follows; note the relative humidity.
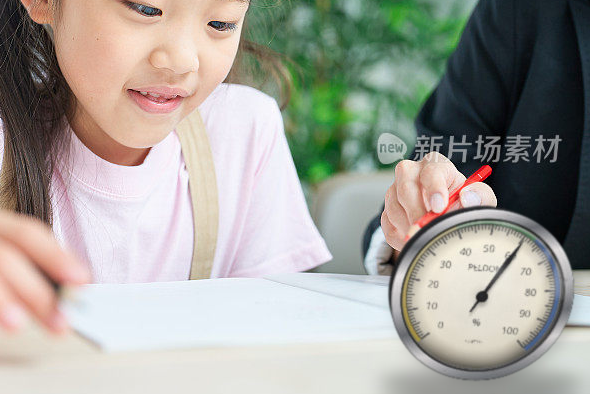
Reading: 60 %
